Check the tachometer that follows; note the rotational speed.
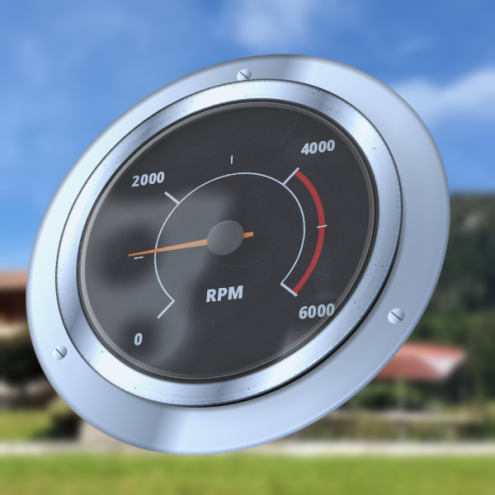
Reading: 1000 rpm
